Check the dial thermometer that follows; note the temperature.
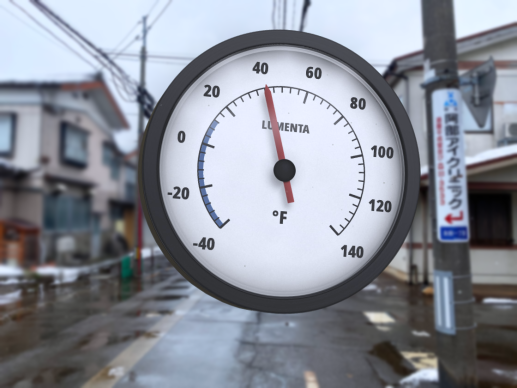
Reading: 40 °F
